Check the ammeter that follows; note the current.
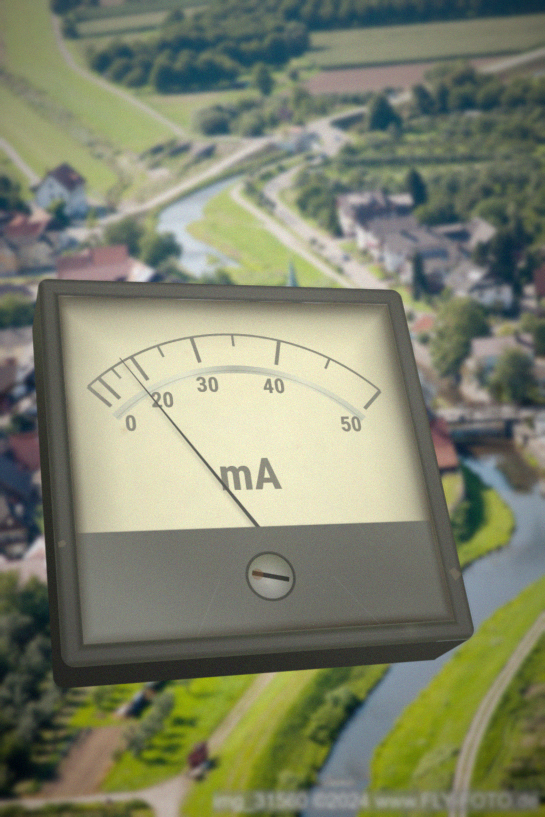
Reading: 17.5 mA
